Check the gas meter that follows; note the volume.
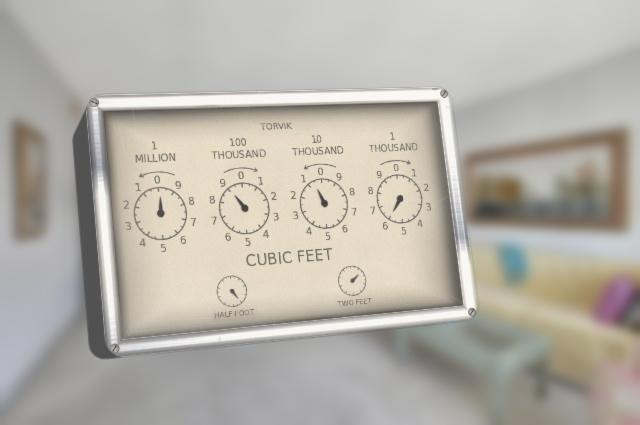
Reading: 990600 ft³
